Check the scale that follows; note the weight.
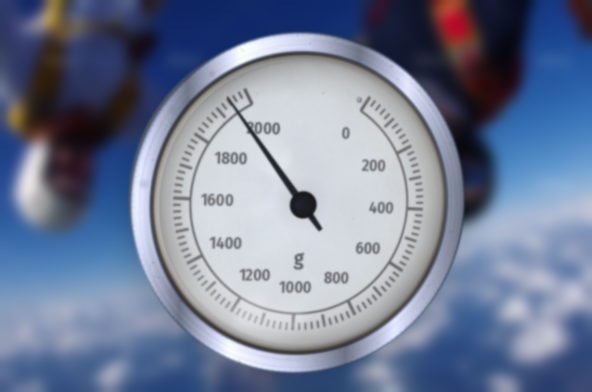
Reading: 1940 g
